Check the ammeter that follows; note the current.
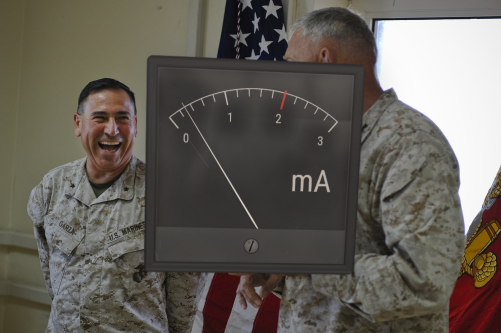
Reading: 0.3 mA
